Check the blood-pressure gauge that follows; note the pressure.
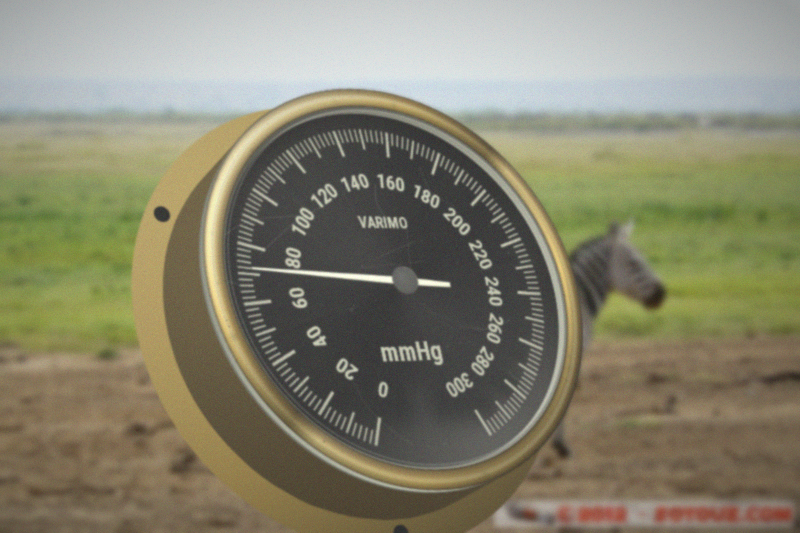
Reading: 70 mmHg
